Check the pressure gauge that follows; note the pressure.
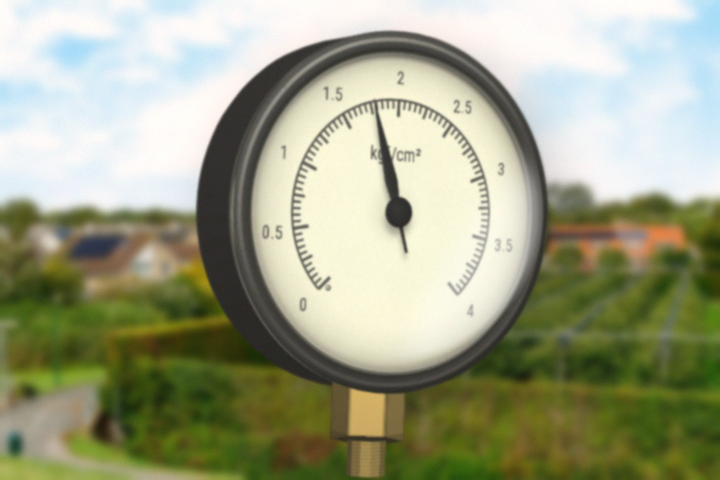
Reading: 1.75 kg/cm²
